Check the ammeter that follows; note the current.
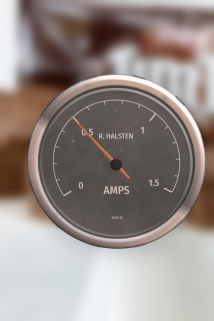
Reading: 0.5 A
